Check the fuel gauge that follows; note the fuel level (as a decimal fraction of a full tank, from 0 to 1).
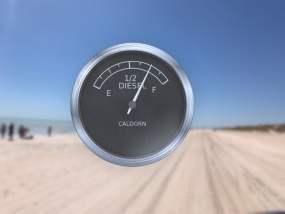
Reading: 0.75
